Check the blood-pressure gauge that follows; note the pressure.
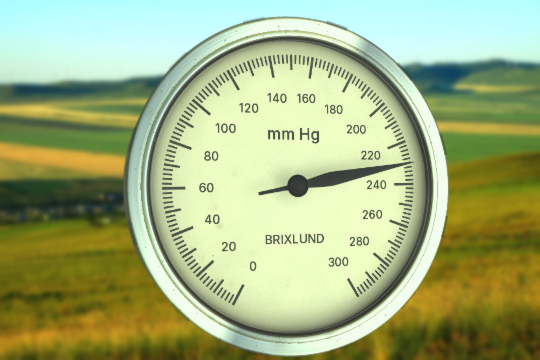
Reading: 230 mmHg
